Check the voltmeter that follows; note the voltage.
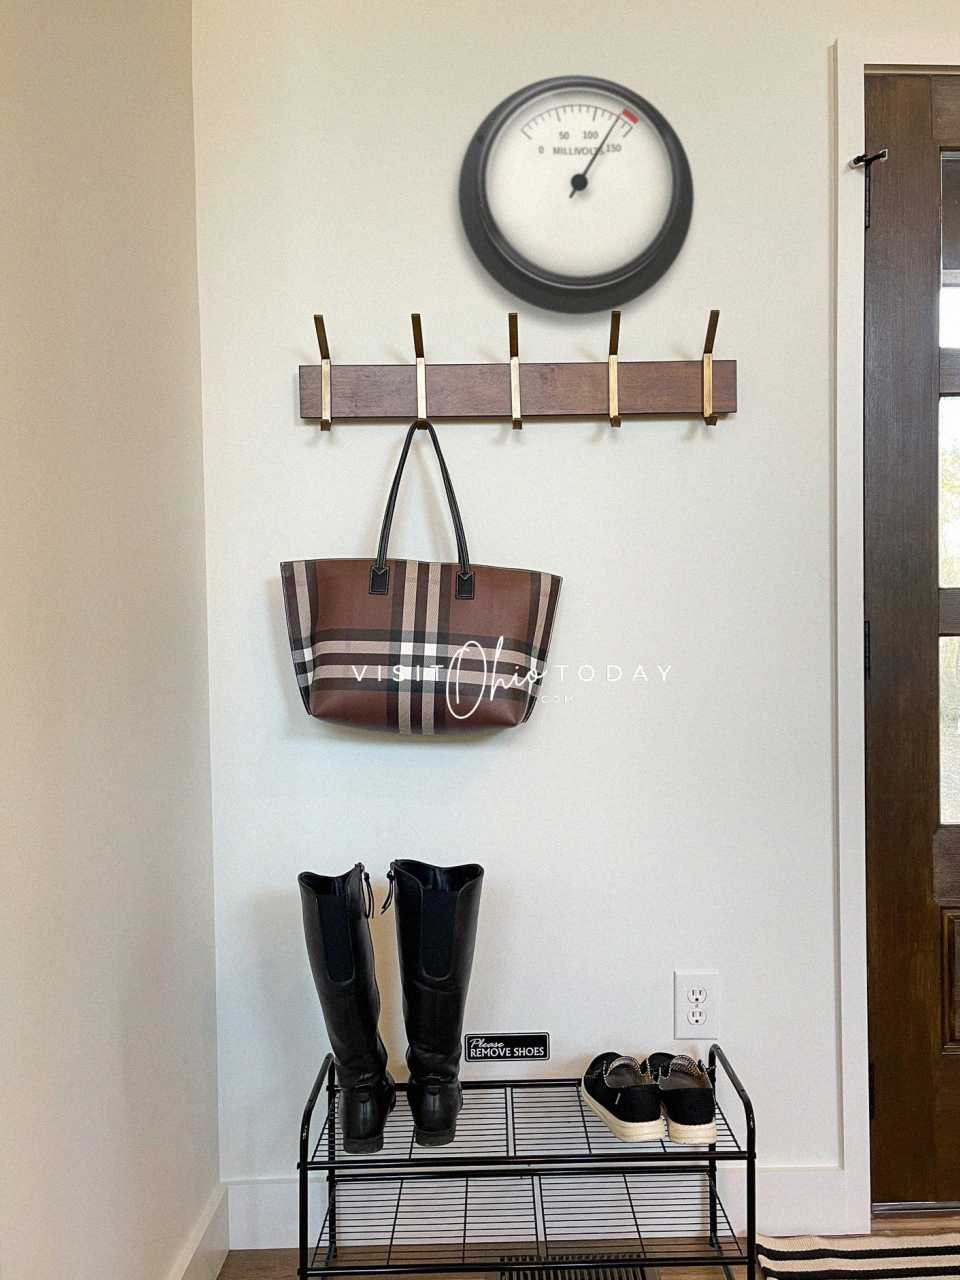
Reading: 130 mV
